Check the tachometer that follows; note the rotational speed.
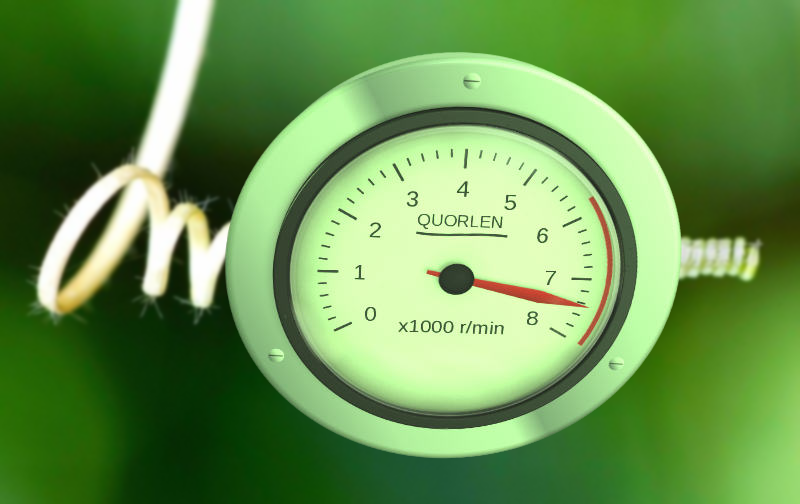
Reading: 7400 rpm
